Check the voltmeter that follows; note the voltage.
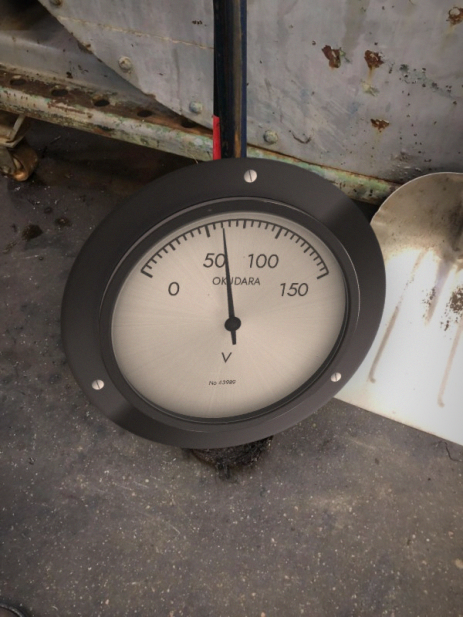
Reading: 60 V
